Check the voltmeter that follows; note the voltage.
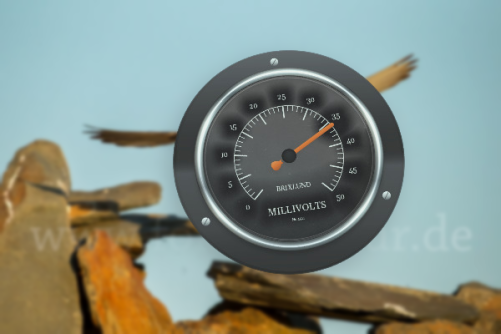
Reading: 36 mV
